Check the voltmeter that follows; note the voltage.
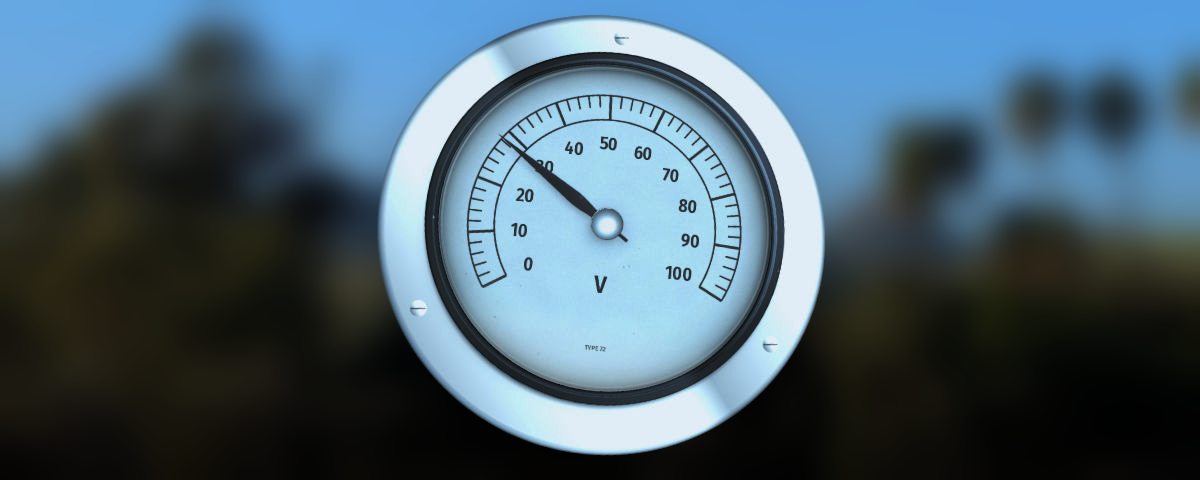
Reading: 28 V
